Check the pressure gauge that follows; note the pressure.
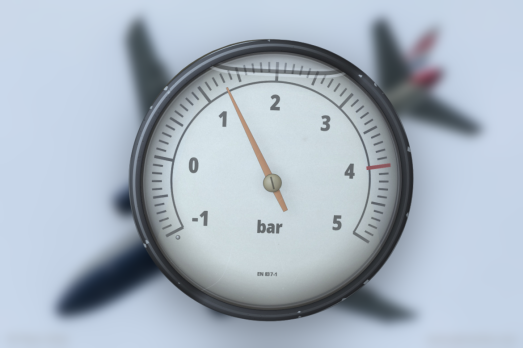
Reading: 1.3 bar
